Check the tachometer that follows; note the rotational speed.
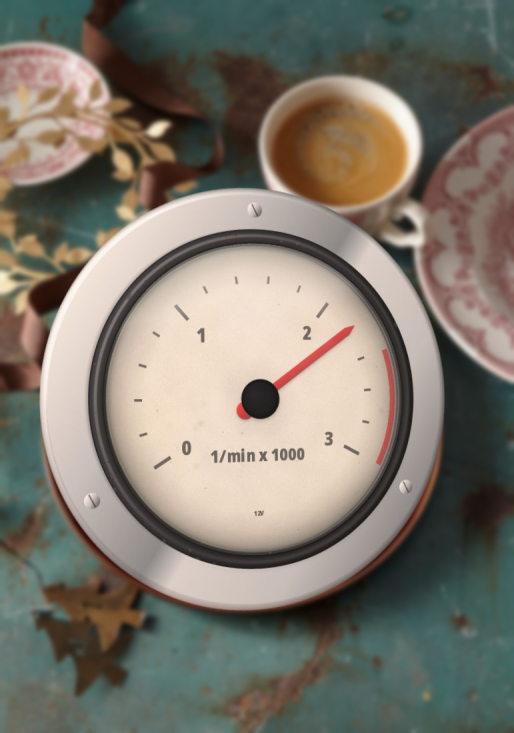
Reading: 2200 rpm
